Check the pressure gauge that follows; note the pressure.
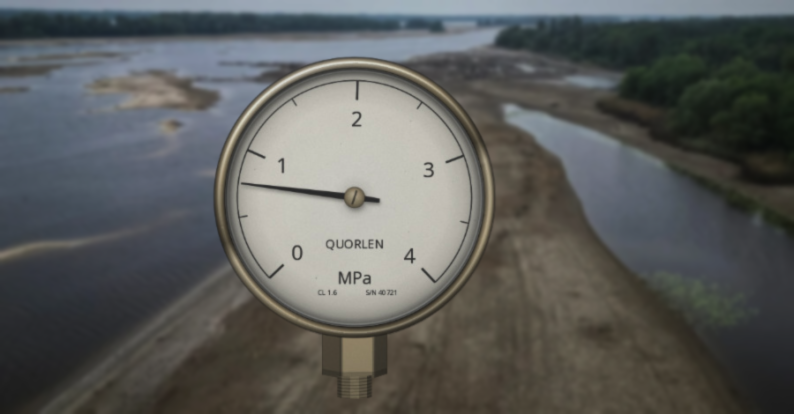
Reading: 0.75 MPa
